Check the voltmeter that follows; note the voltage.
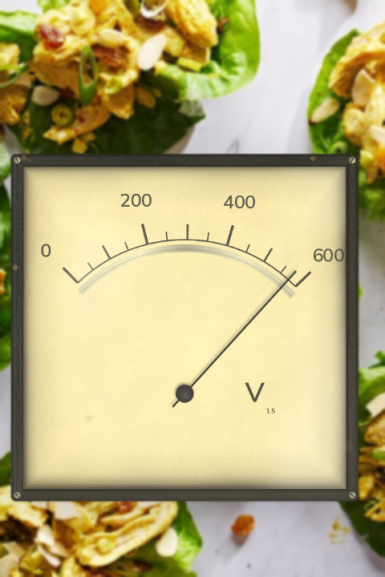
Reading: 575 V
